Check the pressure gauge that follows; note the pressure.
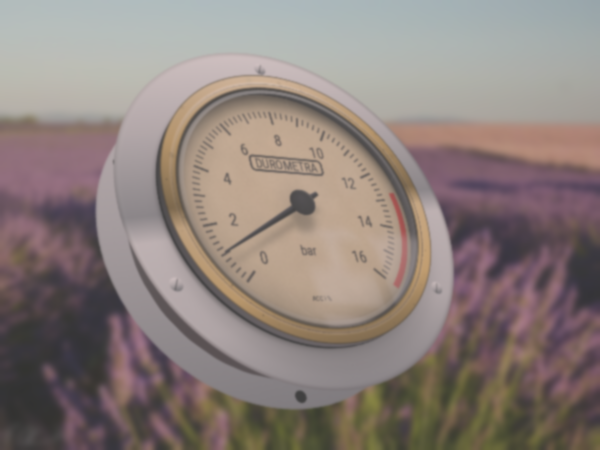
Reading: 1 bar
